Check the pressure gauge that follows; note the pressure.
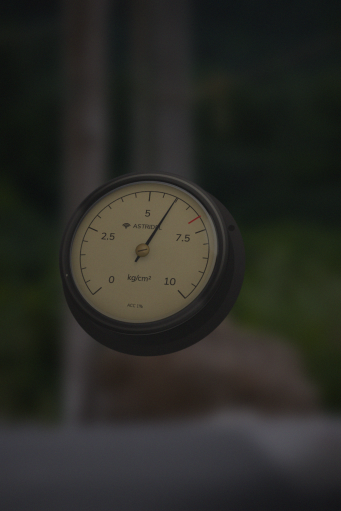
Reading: 6 kg/cm²
